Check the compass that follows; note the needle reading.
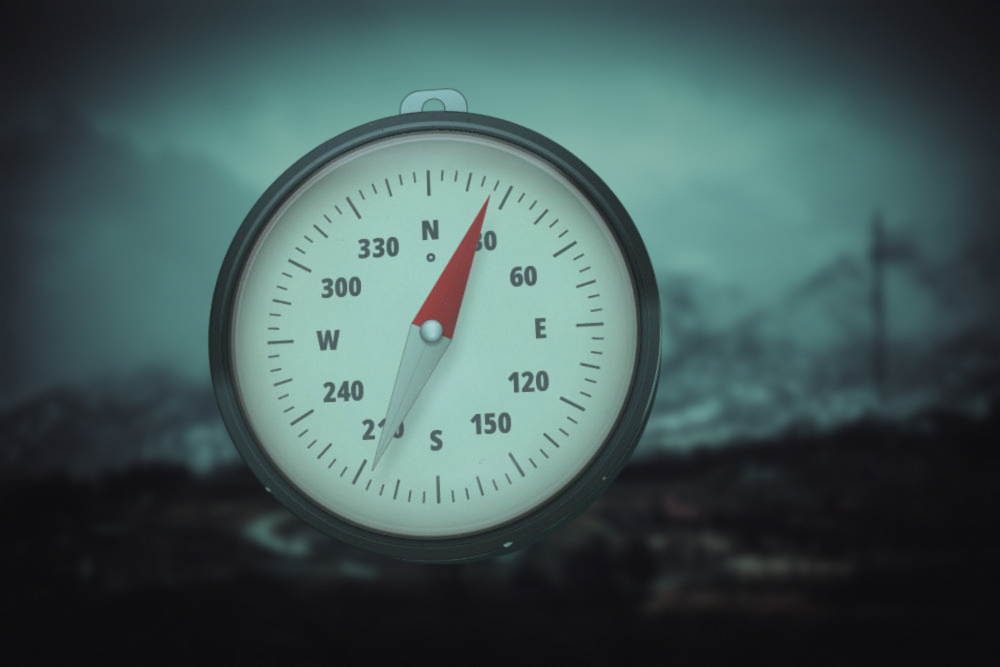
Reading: 25 °
